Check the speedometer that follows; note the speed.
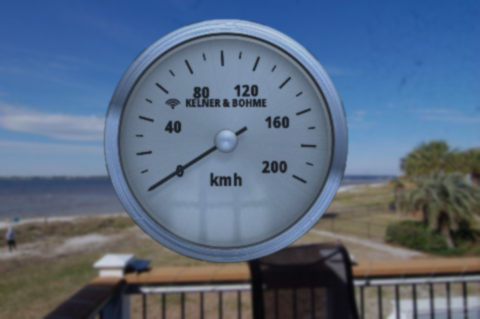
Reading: 0 km/h
